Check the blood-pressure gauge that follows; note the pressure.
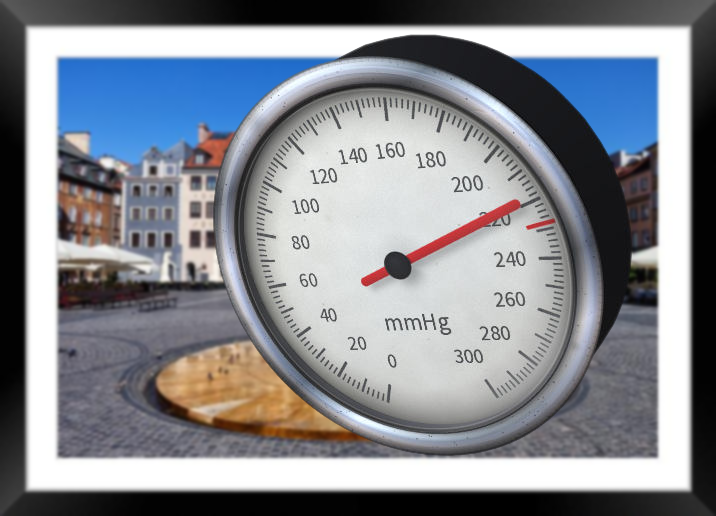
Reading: 218 mmHg
